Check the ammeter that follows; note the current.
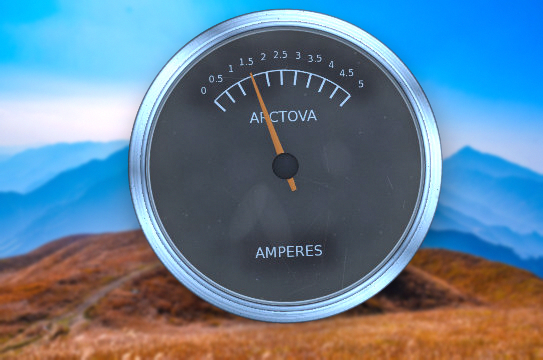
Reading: 1.5 A
